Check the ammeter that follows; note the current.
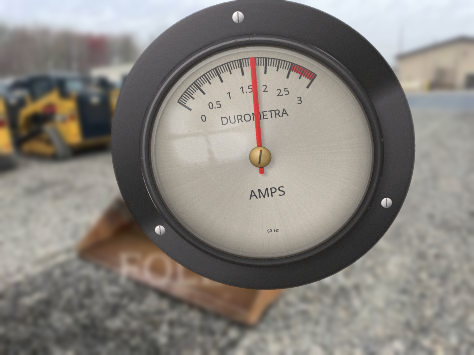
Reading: 1.75 A
